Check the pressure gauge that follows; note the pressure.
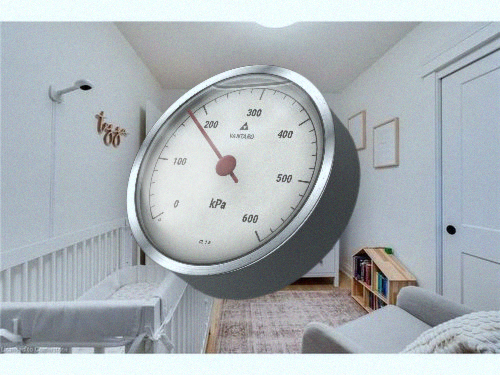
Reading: 180 kPa
